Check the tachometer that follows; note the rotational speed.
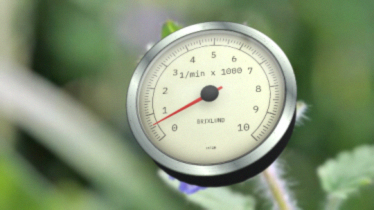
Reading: 500 rpm
